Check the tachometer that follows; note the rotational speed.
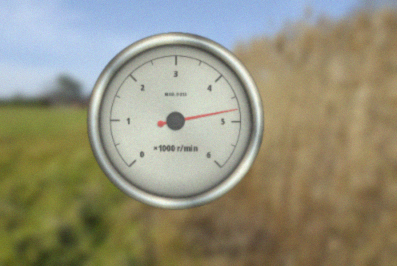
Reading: 4750 rpm
